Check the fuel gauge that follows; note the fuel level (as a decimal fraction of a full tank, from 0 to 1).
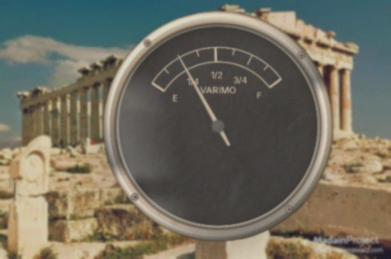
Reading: 0.25
